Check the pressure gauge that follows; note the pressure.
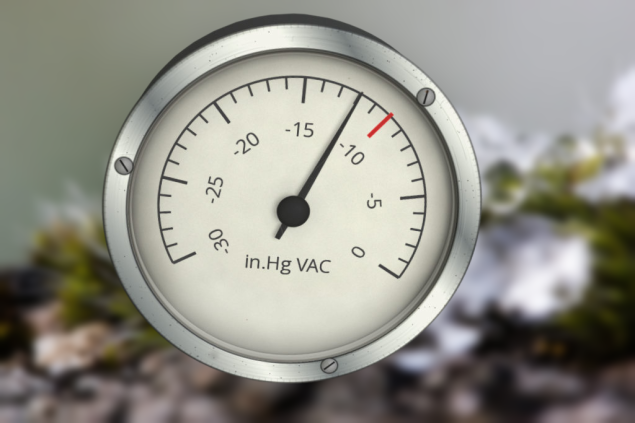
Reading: -12 inHg
